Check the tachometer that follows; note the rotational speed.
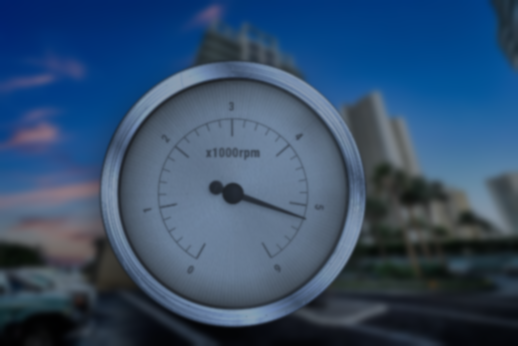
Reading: 5200 rpm
